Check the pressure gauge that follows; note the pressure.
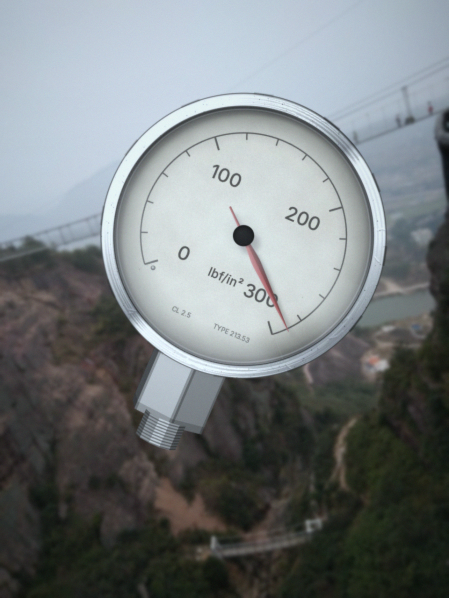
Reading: 290 psi
